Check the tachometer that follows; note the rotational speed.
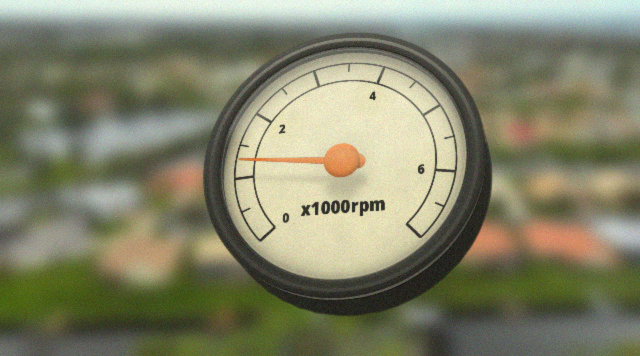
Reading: 1250 rpm
